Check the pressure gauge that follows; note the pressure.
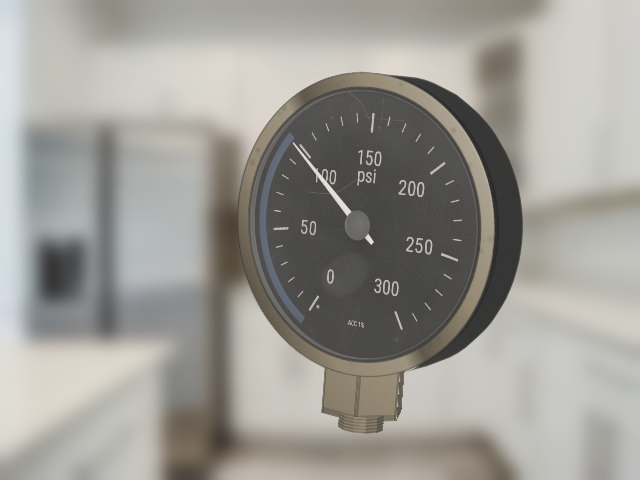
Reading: 100 psi
